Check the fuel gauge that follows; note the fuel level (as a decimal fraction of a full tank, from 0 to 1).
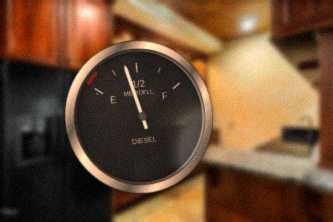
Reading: 0.375
